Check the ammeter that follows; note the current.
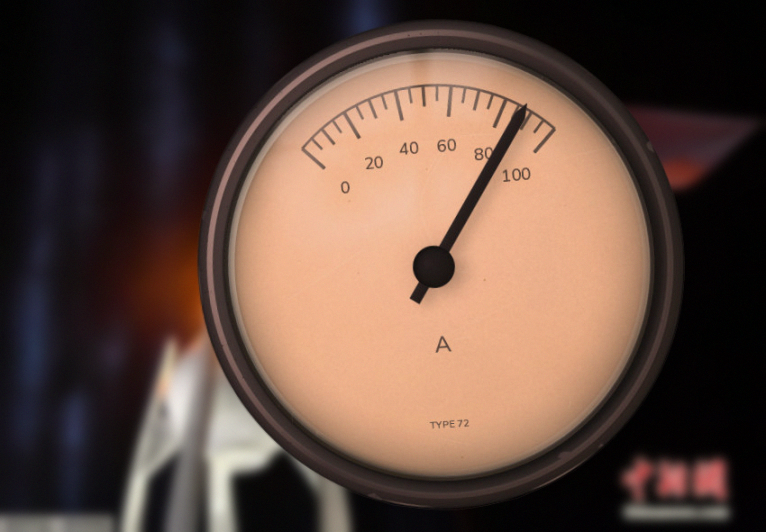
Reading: 87.5 A
